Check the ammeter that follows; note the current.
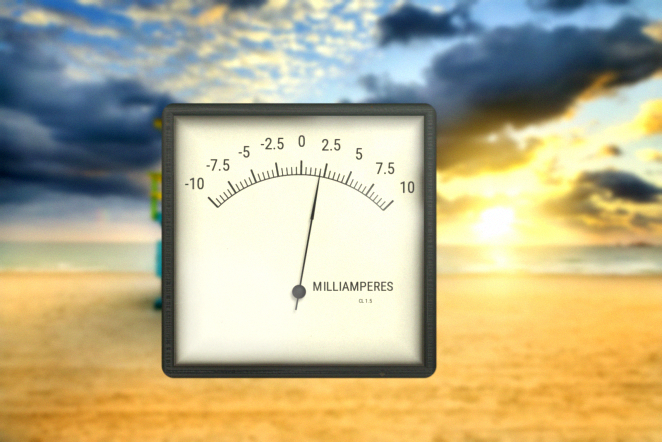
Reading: 2 mA
